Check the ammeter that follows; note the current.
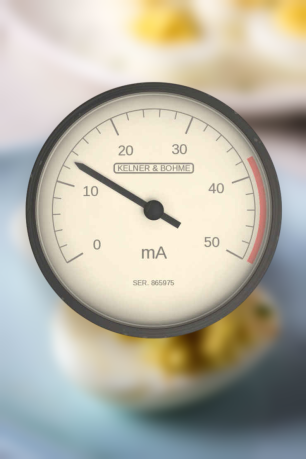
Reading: 13 mA
